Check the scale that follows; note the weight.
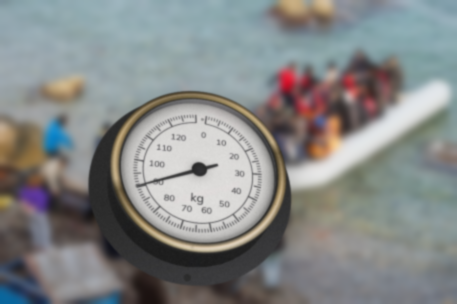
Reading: 90 kg
